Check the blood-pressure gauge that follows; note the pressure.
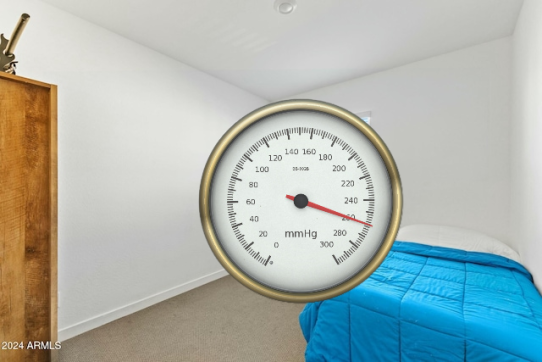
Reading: 260 mmHg
